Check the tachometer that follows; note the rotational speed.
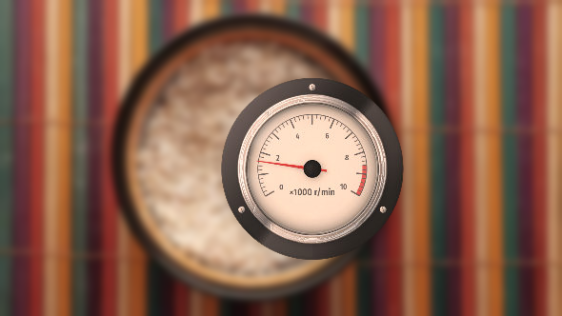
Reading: 1600 rpm
